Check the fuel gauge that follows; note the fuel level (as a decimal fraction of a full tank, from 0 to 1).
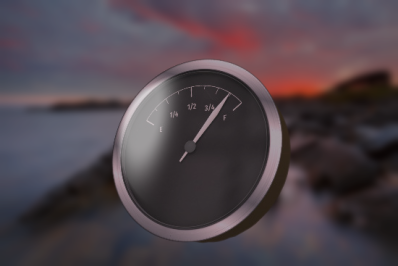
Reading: 0.875
